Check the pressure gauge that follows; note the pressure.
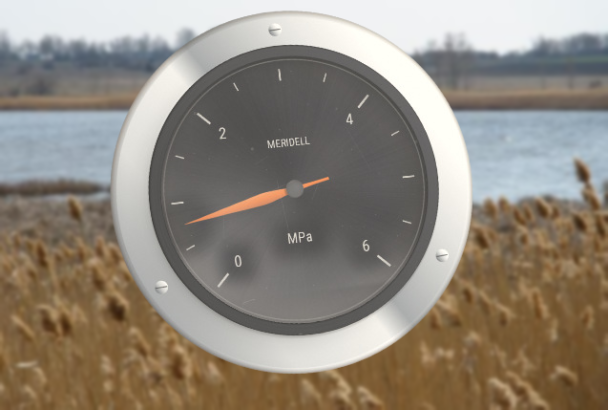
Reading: 0.75 MPa
